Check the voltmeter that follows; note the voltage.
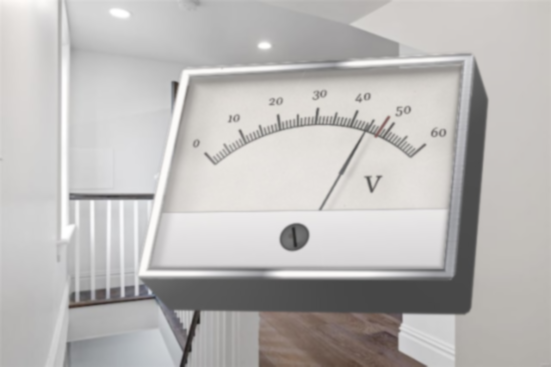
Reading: 45 V
